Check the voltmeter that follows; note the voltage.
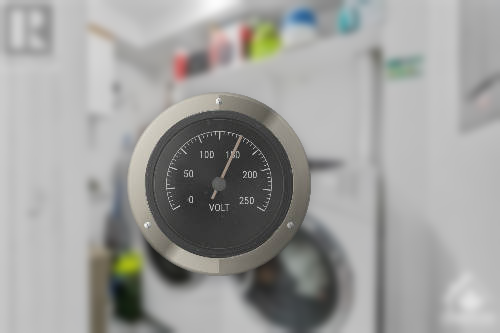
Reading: 150 V
